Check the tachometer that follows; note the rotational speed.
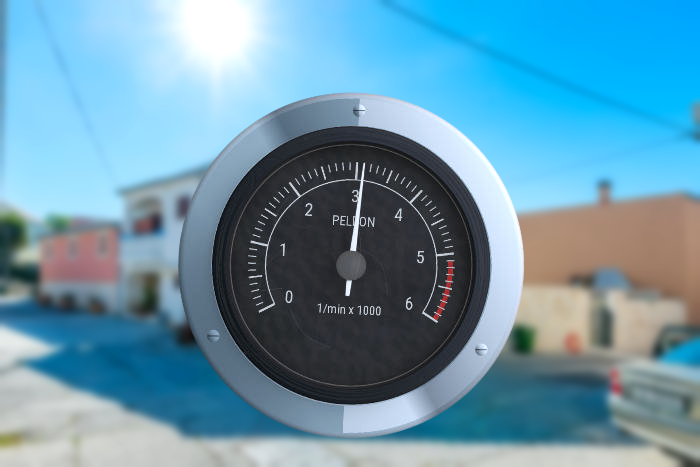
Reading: 3100 rpm
